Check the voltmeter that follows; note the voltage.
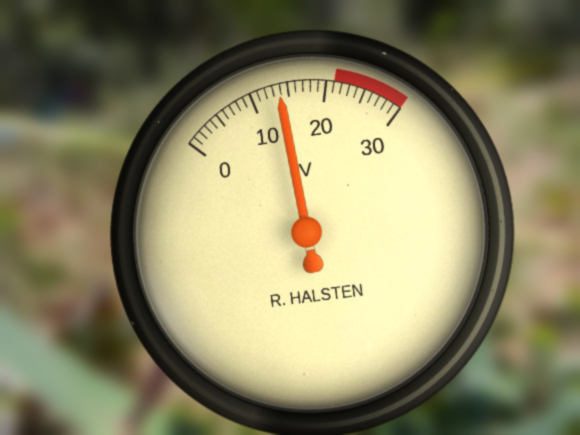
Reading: 14 kV
